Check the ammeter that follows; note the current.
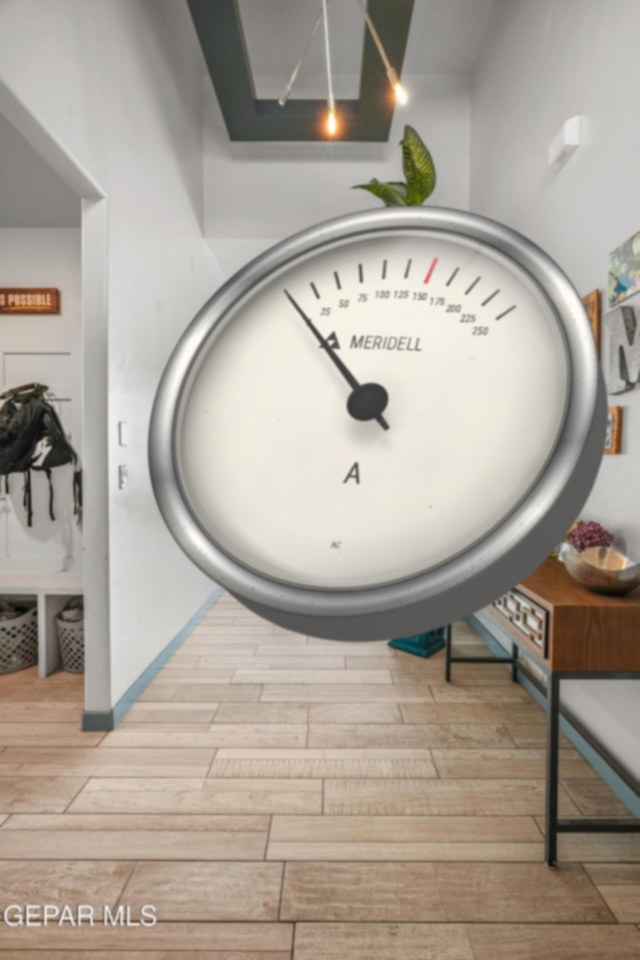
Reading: 0 A
